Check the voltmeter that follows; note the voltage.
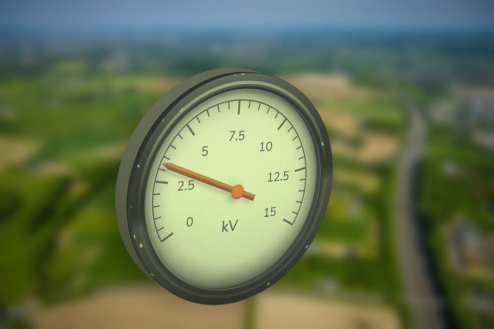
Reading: 3.25 kV
